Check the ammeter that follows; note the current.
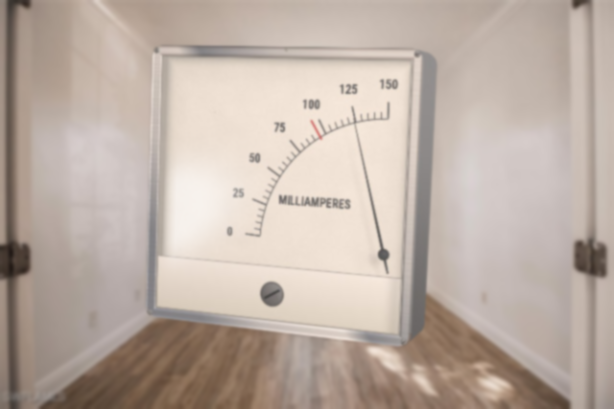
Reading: 125 mA
